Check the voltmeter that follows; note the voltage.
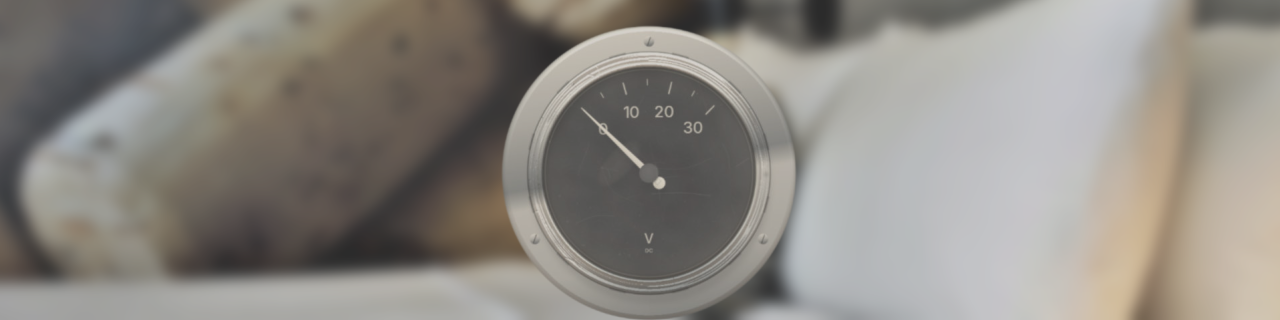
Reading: 0 V
